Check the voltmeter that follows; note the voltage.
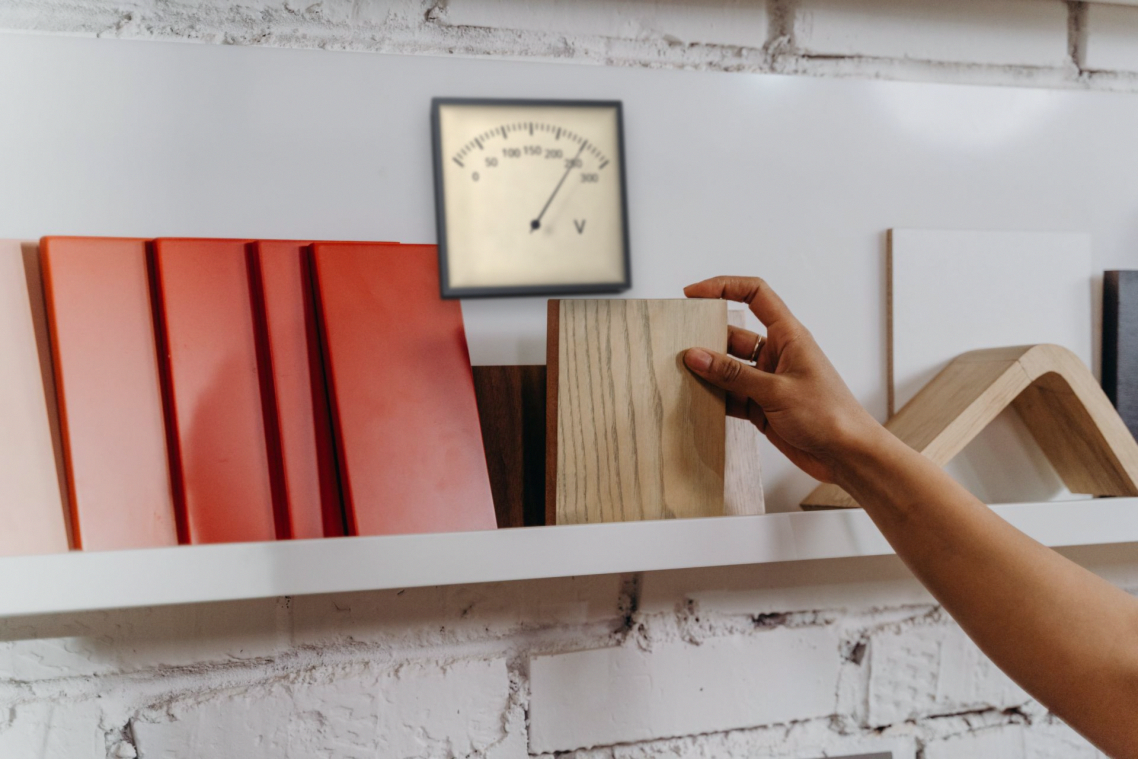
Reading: 250 V
